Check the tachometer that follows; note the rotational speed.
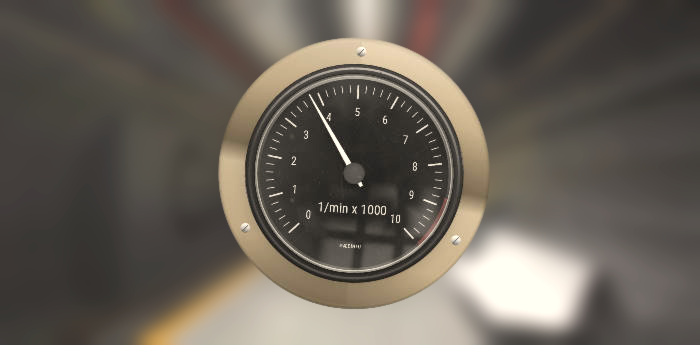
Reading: 3800 rpm
